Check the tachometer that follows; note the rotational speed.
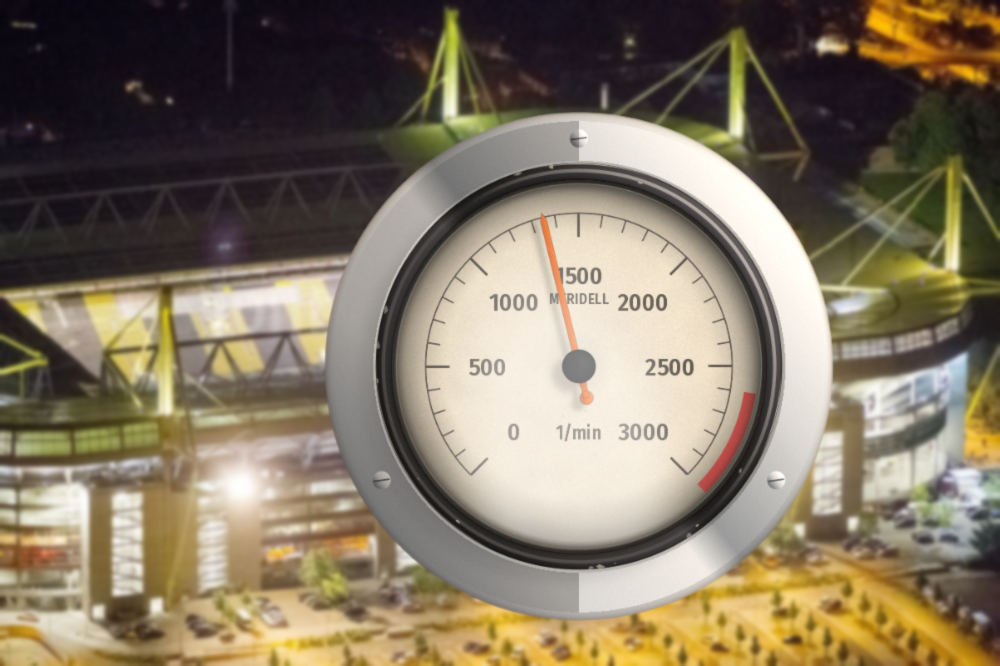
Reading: 1350 rpm
